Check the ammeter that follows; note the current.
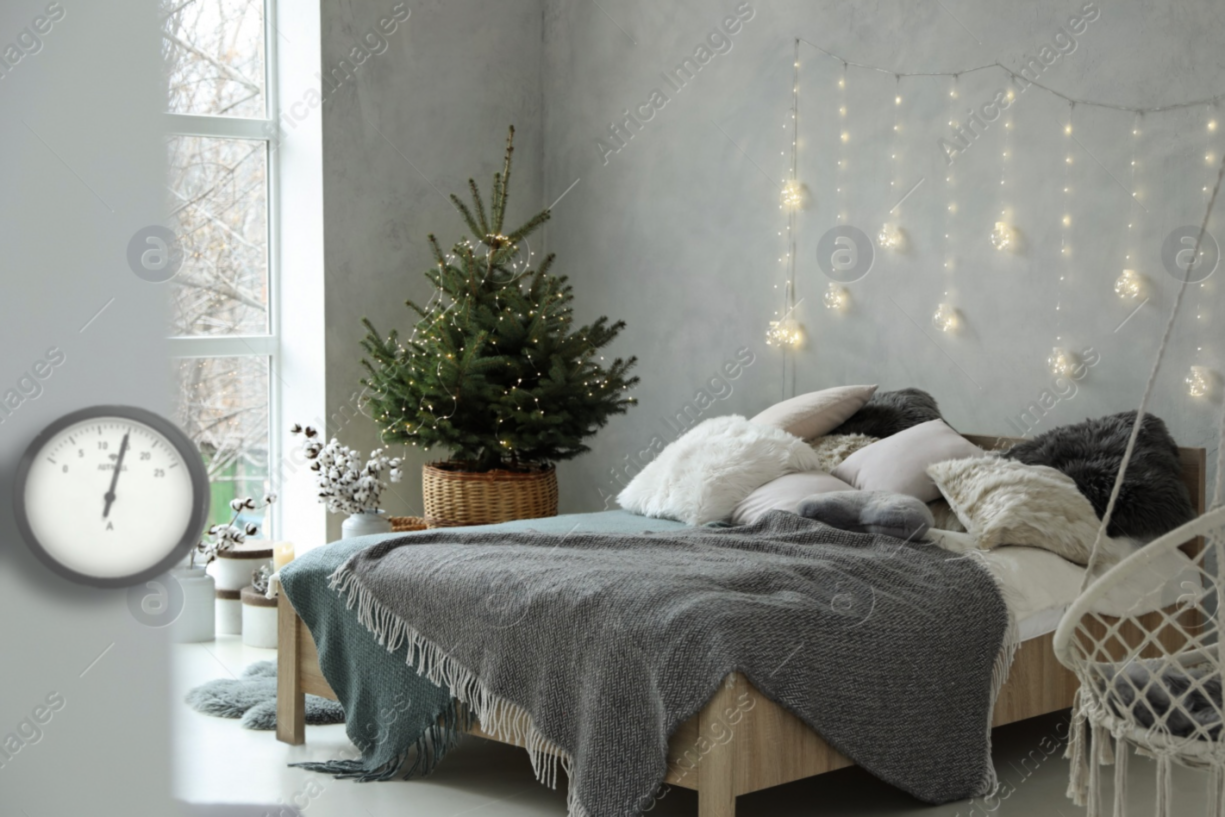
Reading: 15 A
